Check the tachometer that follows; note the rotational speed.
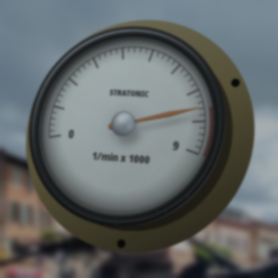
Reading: 7600 rpm
